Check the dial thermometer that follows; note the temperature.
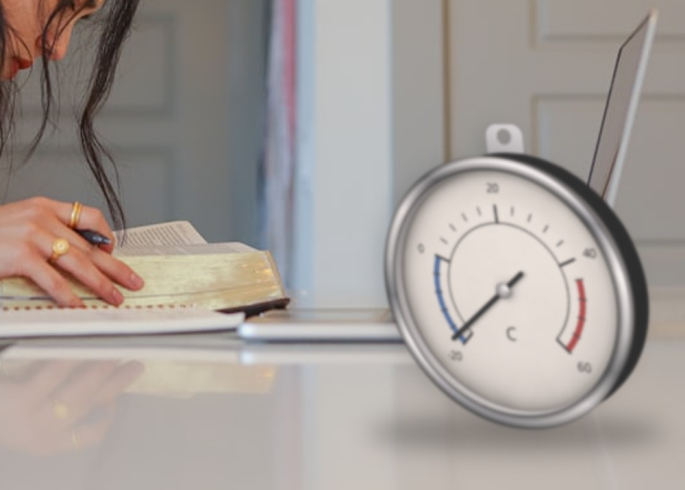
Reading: -18 °C
